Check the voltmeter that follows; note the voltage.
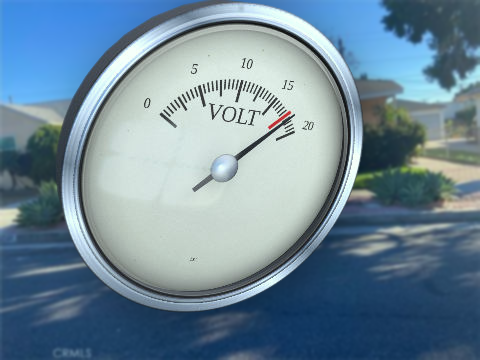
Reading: 17.5 V
